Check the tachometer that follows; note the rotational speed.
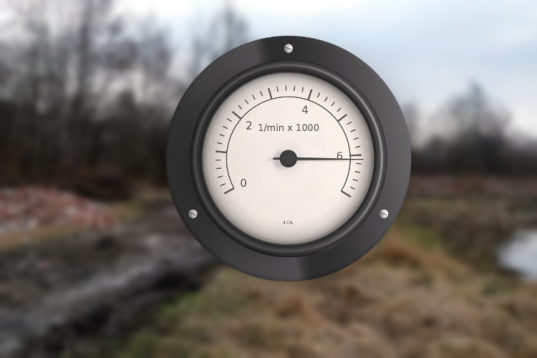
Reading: 6100 rpm
